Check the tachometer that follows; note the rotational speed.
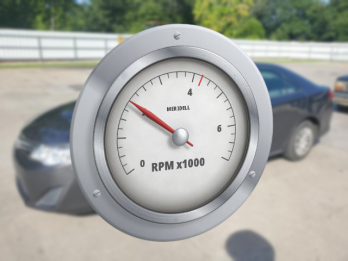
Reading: 2000 rpm
